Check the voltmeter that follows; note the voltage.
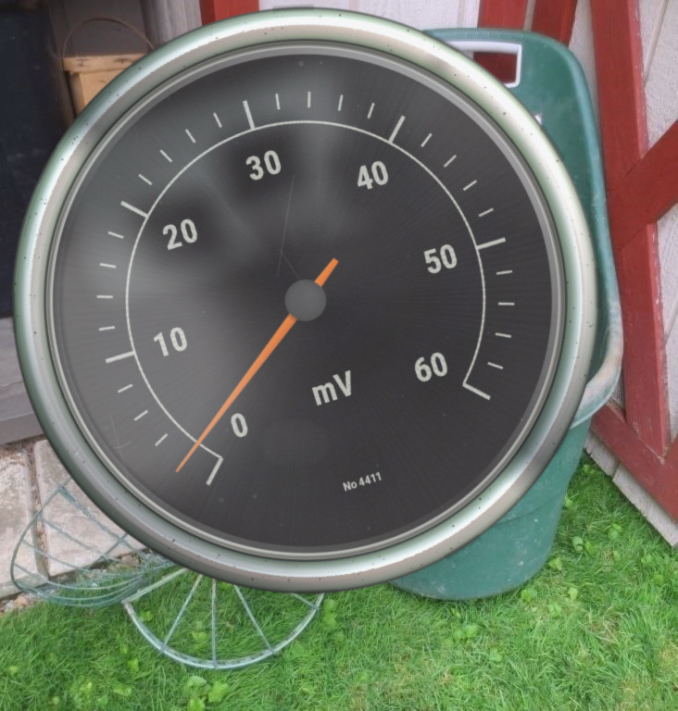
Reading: 2 mV
